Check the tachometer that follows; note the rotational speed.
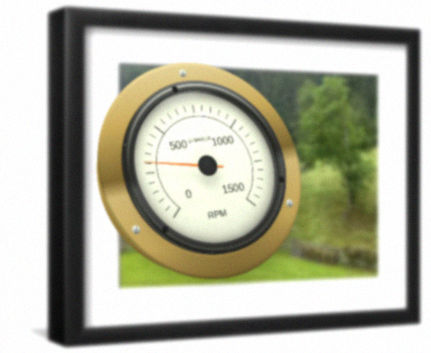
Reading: 300 rpm
